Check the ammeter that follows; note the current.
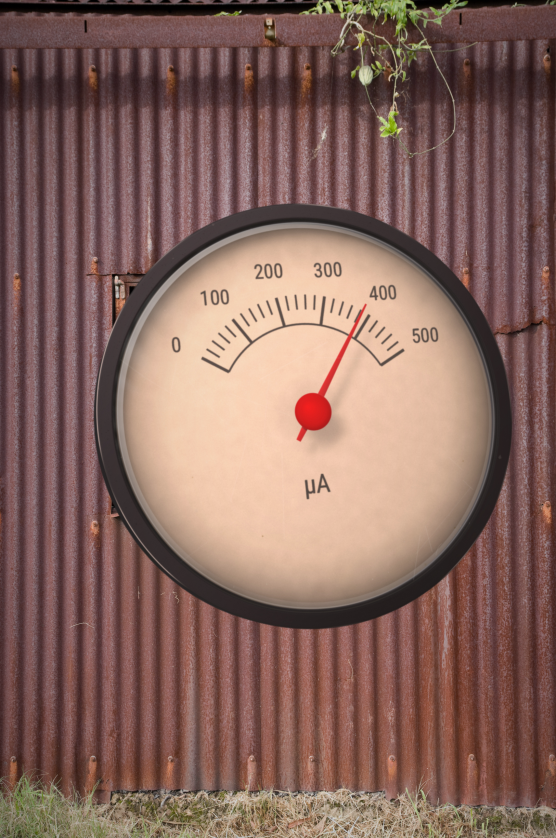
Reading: 380 µA
